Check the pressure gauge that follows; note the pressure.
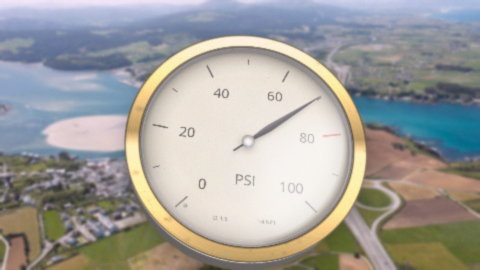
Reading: 70 psi
